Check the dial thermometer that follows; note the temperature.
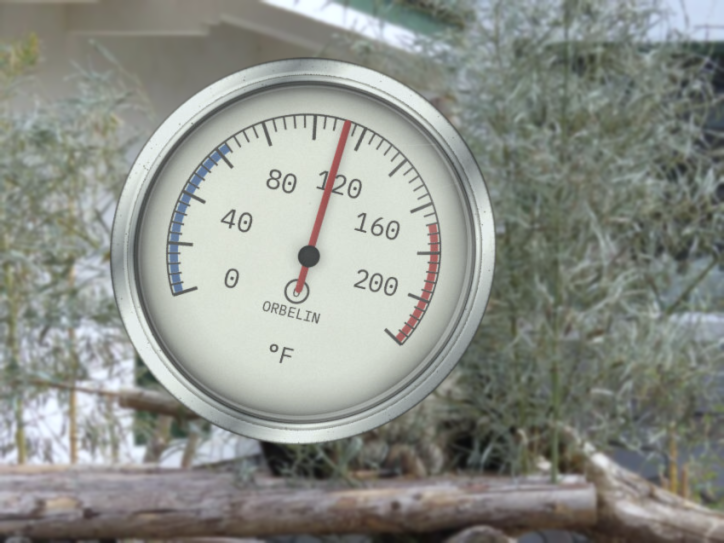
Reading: 112 °F
